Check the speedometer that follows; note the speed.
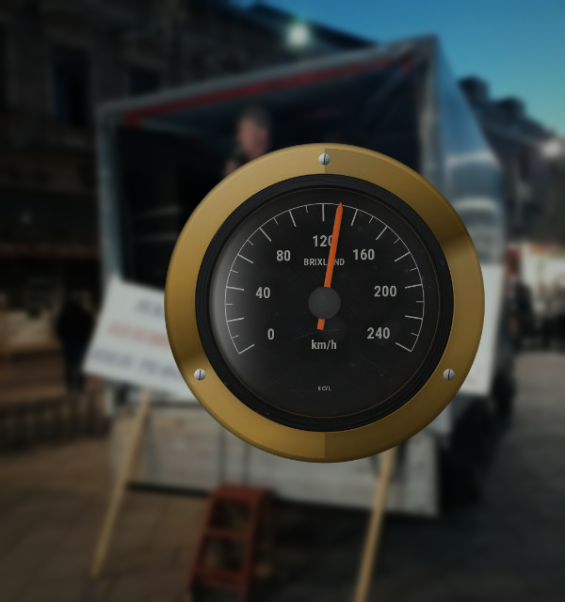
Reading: 130 km/h
